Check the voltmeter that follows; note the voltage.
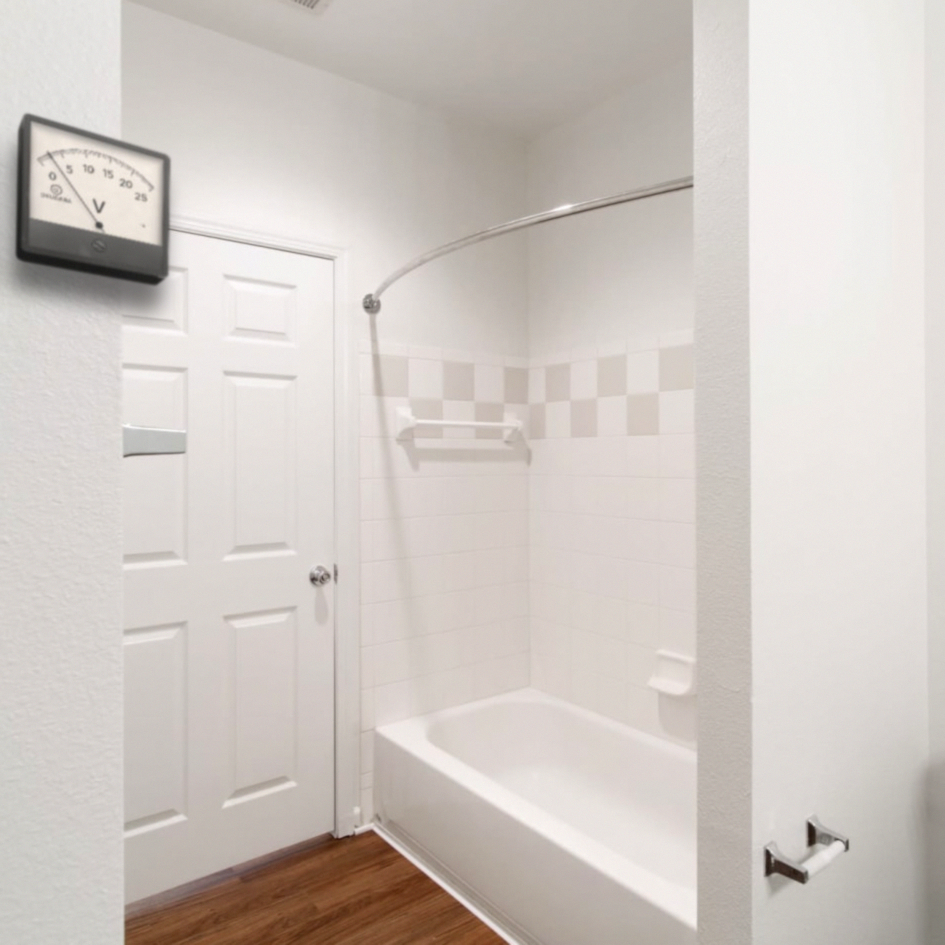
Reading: 2.5 V
